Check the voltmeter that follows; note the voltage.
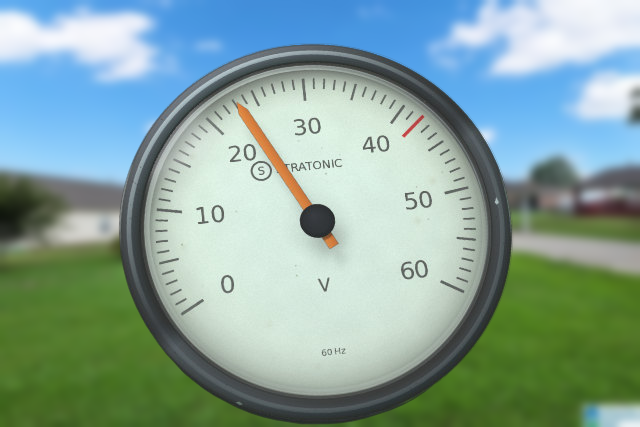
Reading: 23 V
